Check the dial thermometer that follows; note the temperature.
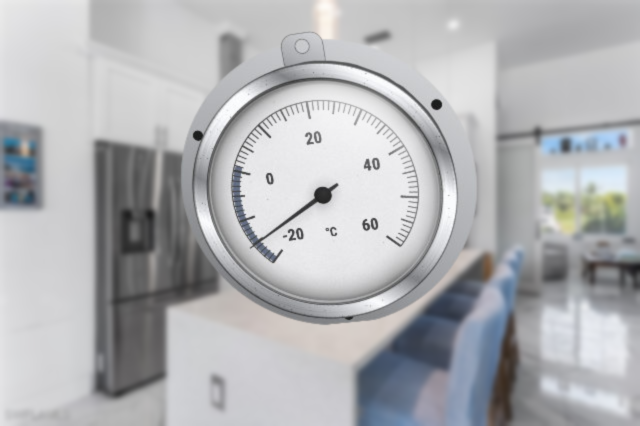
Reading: -15 °C
